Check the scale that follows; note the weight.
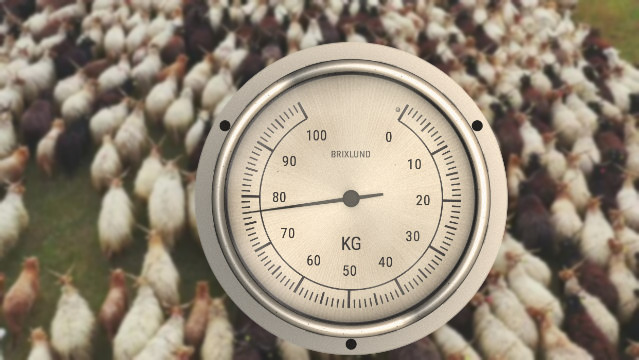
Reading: 77 kg
